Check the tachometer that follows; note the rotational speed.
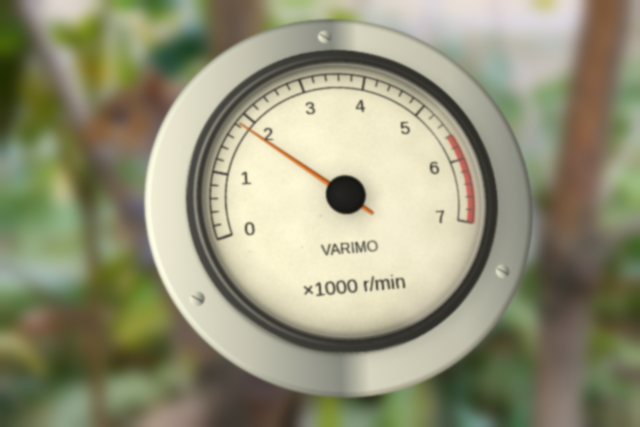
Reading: 1800 rpm
